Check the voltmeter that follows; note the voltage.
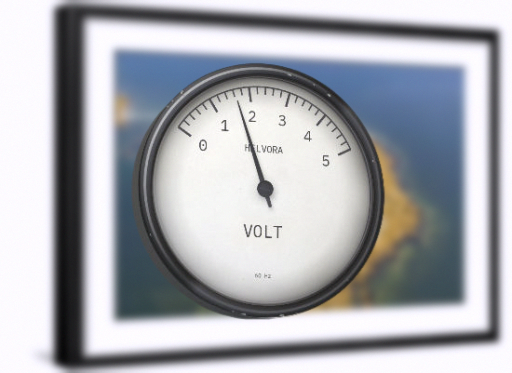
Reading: 1.6 V
